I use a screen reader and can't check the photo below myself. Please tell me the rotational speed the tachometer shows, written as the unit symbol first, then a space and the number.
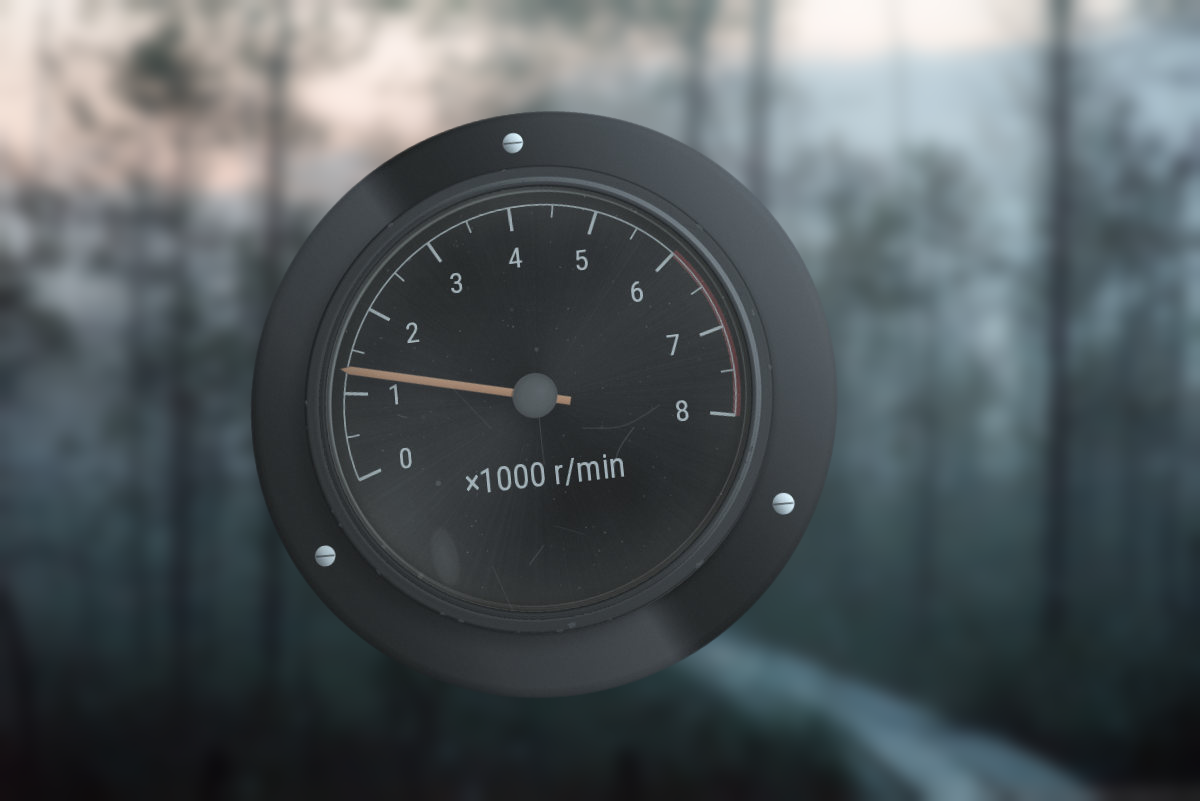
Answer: rpm 1250
